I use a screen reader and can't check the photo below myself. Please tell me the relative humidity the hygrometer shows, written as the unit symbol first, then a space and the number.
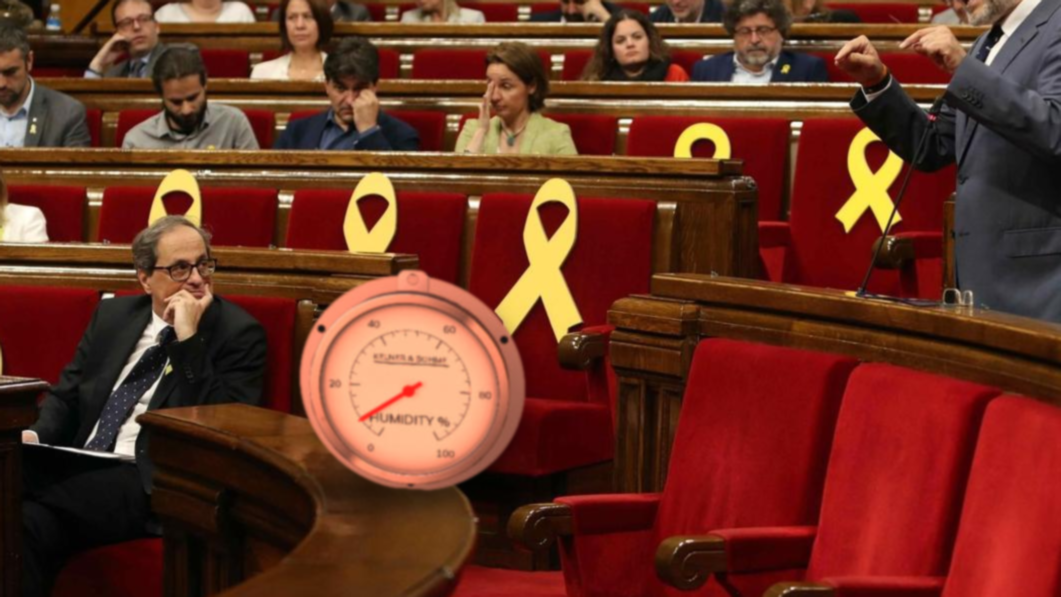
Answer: % 8
